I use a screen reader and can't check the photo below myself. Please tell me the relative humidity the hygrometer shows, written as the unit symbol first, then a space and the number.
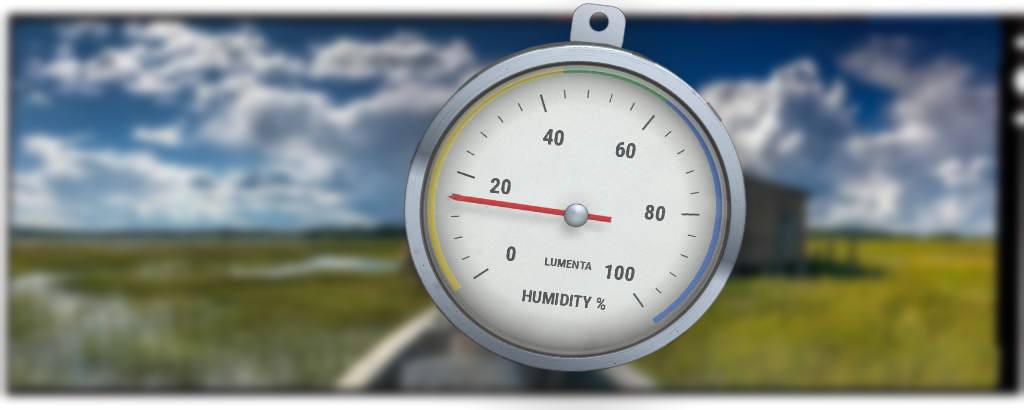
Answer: % 16
